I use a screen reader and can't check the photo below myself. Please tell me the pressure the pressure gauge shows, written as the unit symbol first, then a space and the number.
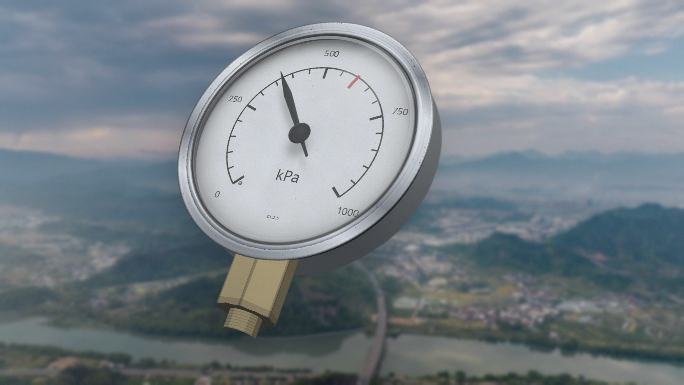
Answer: kPa 375
